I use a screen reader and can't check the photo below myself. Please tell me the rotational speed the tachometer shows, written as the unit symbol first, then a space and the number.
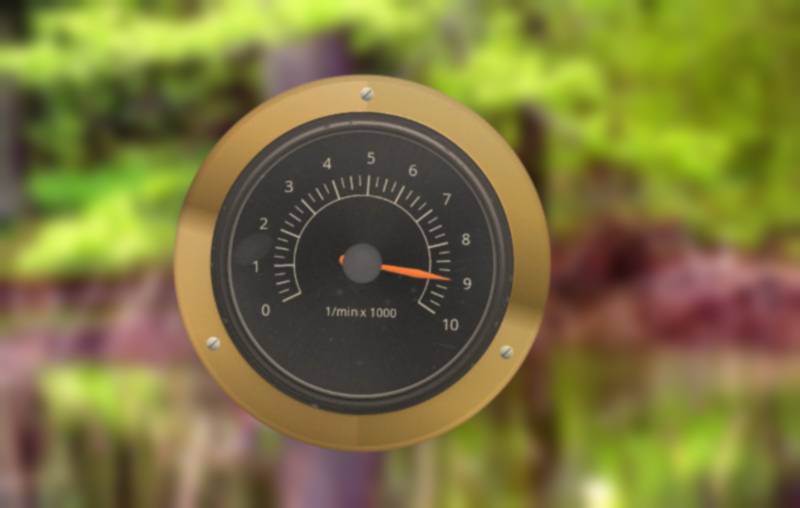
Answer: rpm 9000
